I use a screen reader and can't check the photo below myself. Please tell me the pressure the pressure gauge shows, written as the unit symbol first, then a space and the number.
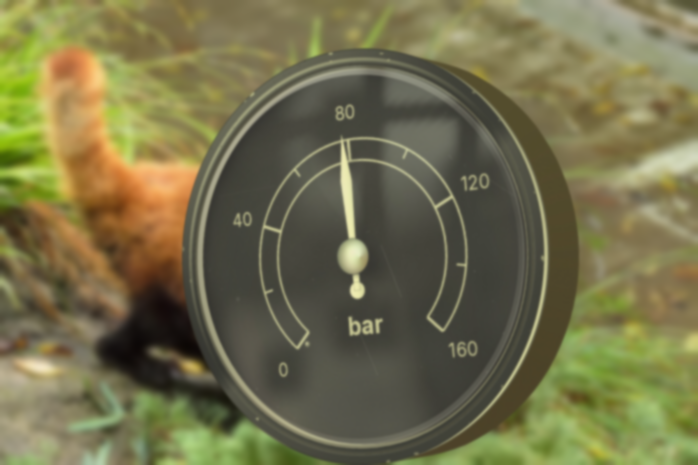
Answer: bar 80
